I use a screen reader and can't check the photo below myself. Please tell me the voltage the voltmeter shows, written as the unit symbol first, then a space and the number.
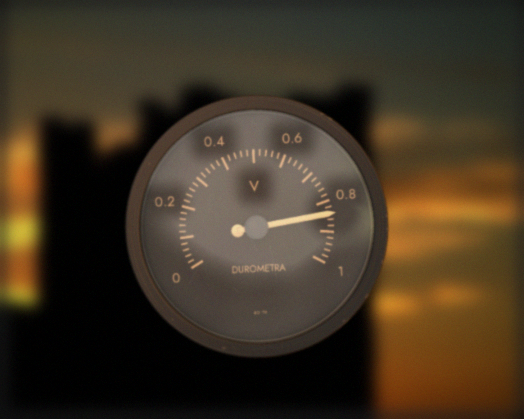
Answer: V 0.84
